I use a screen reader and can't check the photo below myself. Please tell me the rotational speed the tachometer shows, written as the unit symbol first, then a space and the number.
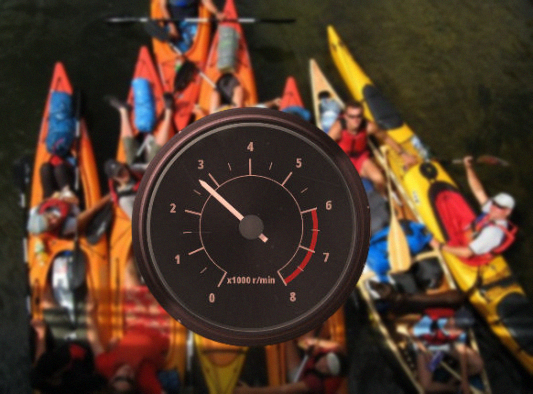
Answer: rpm 2750
